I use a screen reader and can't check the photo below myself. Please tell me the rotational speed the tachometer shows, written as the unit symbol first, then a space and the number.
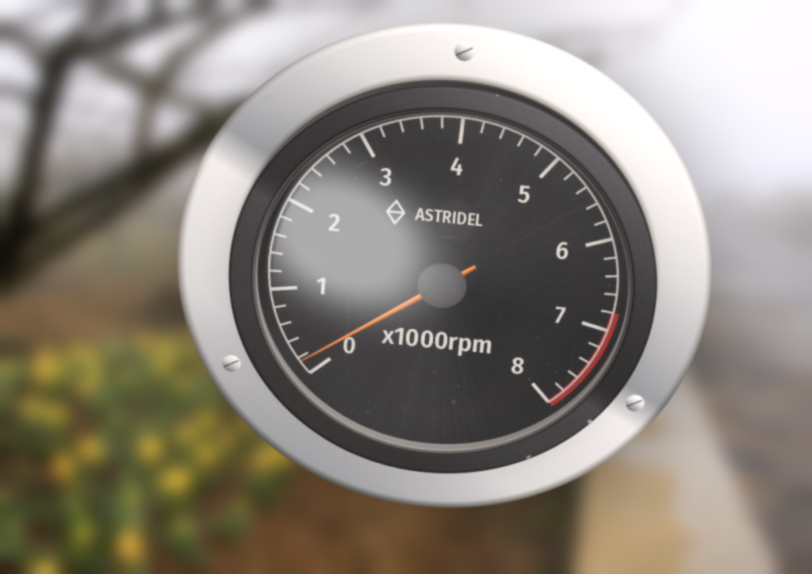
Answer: rpm 200
